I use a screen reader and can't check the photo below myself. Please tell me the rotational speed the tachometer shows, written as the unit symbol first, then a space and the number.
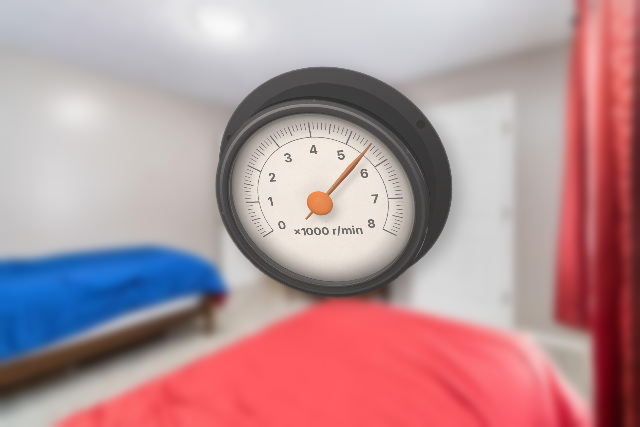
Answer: rpm 5500
